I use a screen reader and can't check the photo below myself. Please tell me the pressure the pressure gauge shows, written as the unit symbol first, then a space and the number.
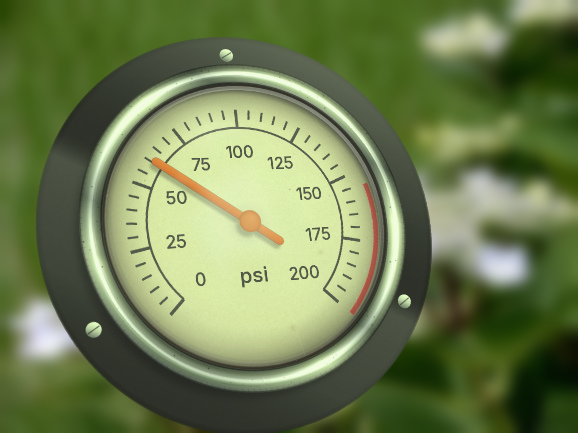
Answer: psi 60
